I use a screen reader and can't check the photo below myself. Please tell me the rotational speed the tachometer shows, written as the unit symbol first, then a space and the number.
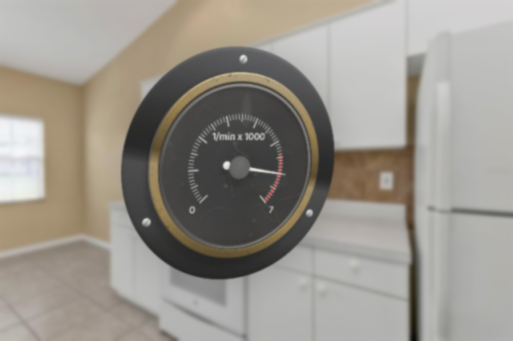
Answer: rpm 6000
